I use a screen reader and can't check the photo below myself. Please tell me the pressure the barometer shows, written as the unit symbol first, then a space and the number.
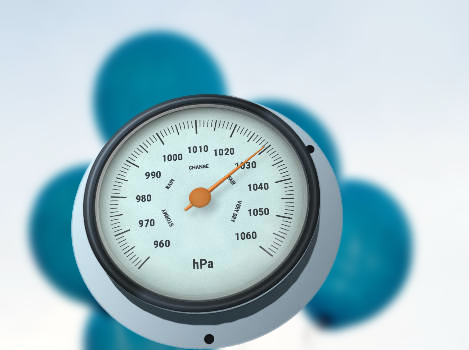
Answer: hPa 1030
